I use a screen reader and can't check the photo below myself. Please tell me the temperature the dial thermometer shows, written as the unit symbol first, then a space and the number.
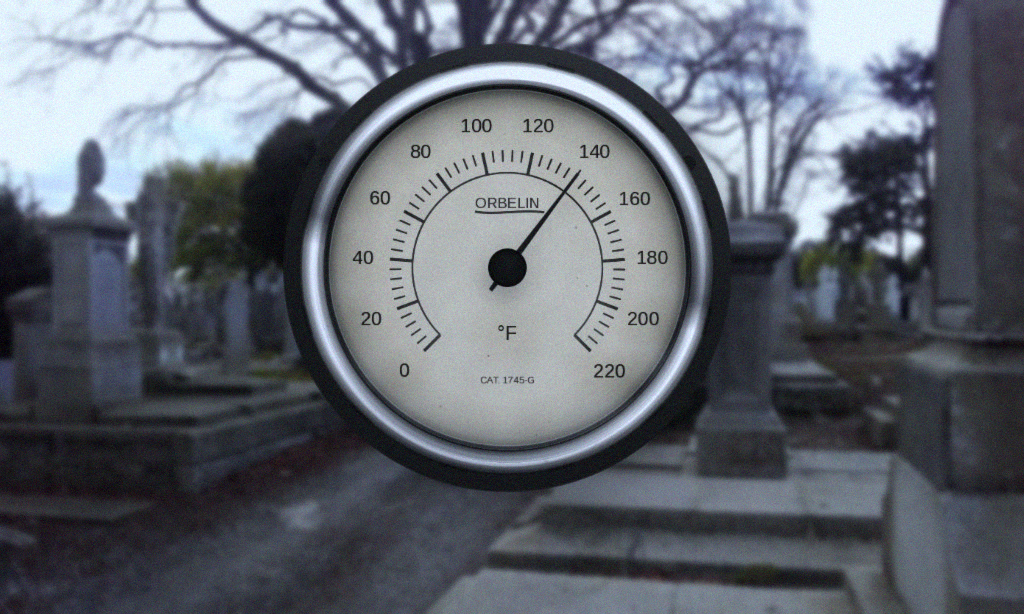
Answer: °F 140
